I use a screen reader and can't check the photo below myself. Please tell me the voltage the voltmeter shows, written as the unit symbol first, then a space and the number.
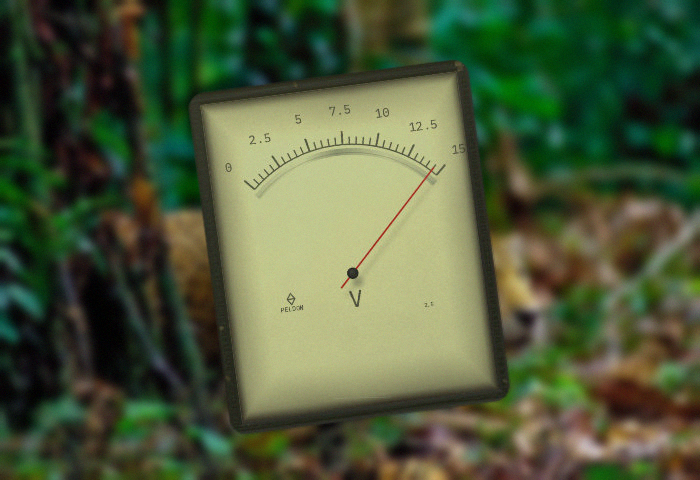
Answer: V 14.5
